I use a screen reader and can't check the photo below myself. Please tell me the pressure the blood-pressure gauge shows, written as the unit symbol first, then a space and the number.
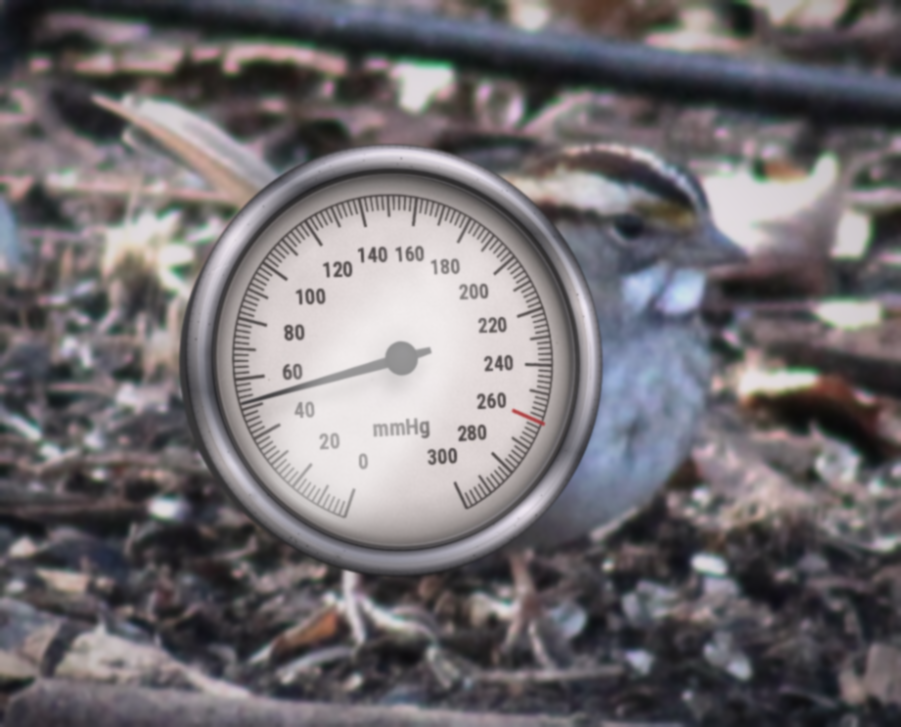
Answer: mmHg 52
